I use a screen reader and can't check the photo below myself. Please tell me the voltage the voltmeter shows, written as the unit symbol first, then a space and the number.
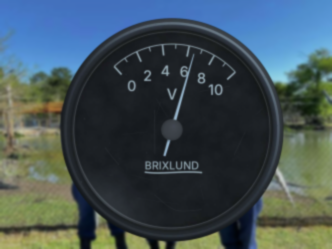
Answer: V 6.5
